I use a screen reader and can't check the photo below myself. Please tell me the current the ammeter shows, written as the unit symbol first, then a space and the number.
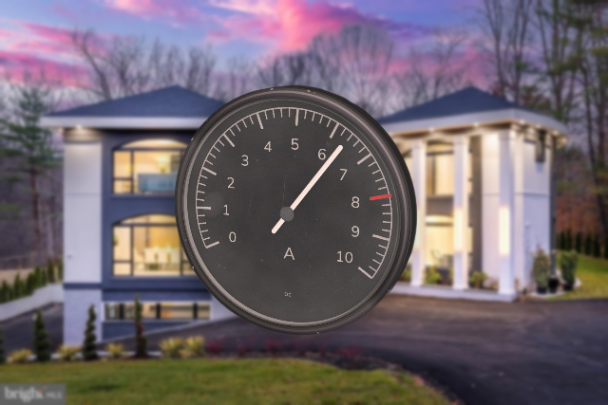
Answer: A 6.4
